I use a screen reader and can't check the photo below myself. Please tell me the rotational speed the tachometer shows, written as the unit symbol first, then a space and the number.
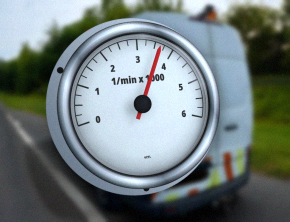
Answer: rpm 3625
